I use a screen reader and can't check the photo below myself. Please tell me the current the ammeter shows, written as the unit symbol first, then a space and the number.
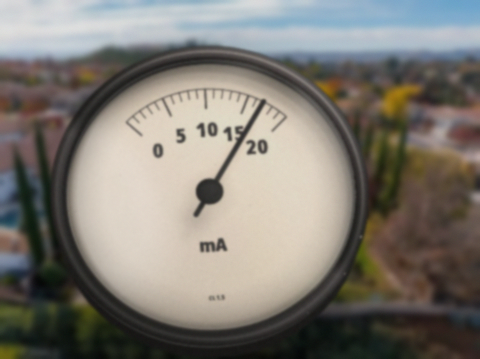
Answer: mA 17
